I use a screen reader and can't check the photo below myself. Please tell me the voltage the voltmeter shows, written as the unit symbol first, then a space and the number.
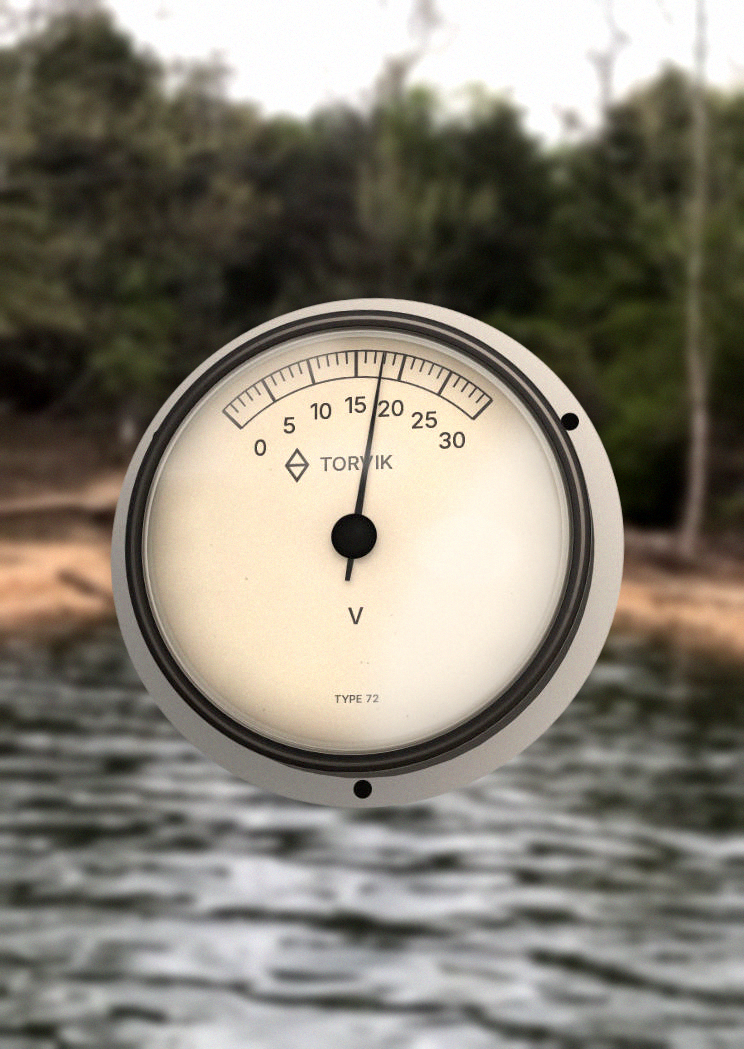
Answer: V 18
